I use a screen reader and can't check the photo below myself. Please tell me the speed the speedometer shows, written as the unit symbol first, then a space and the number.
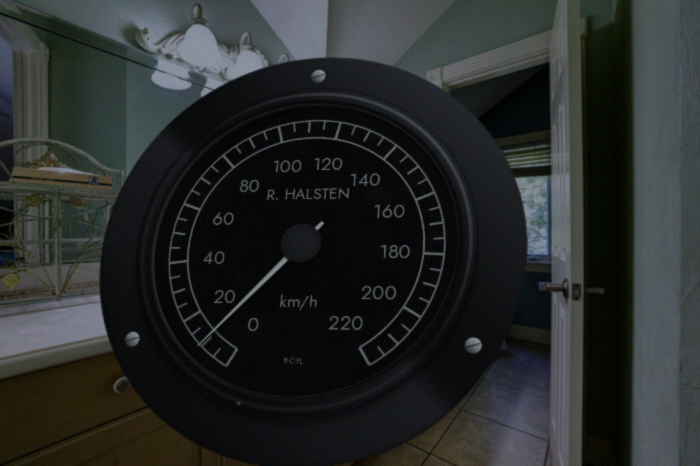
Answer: km/h 10
